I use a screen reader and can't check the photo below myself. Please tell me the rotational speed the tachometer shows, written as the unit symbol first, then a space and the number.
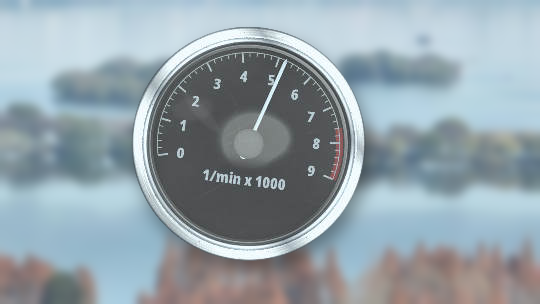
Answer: rpm 5200
